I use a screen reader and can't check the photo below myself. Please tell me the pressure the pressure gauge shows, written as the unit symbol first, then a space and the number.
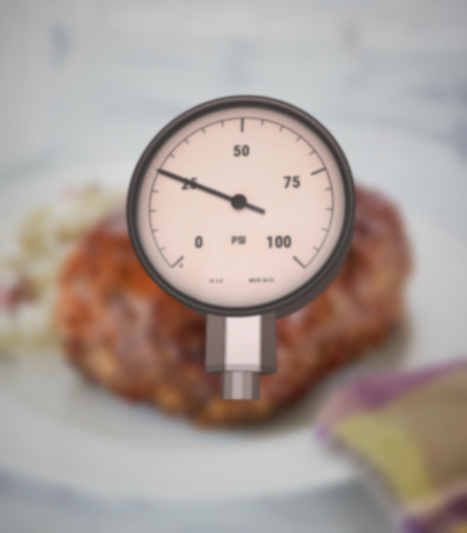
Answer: psi 25
